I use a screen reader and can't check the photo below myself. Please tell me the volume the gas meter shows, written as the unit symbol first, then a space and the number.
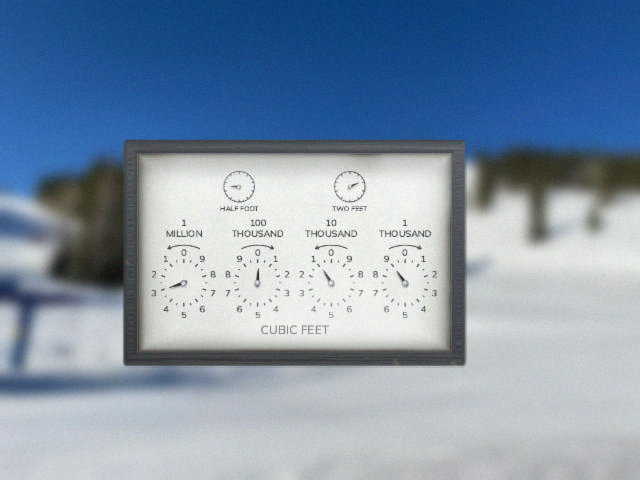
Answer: ft³ 300900
